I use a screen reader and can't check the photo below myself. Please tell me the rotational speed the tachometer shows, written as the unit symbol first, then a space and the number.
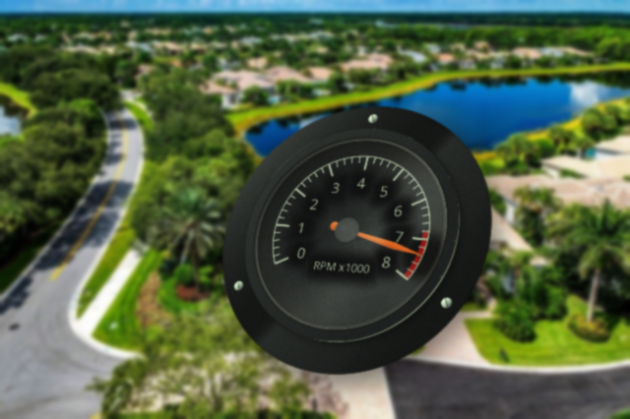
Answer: rpm 7400
